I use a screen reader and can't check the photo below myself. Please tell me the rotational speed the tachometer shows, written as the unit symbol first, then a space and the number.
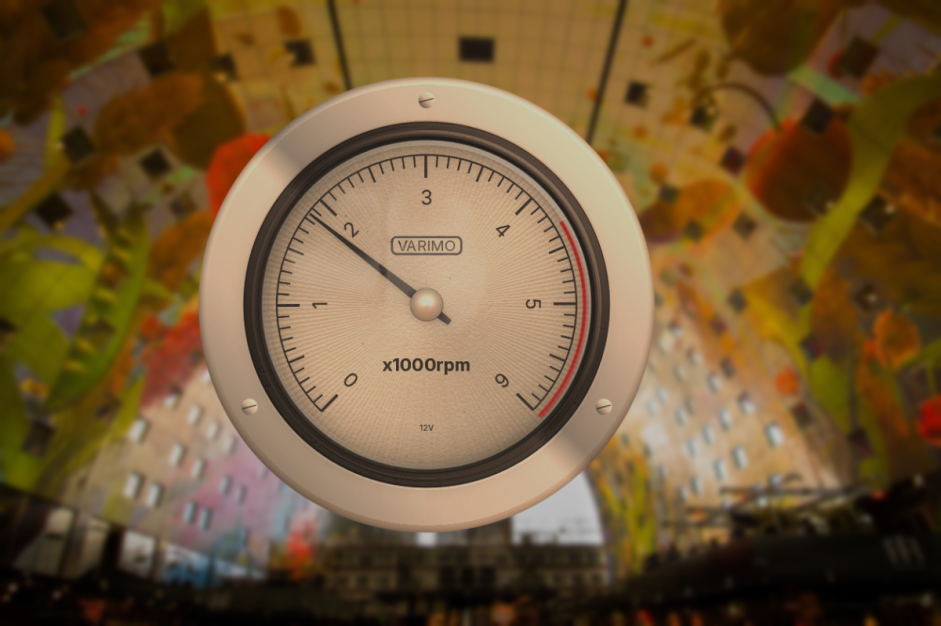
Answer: rpm 1850
